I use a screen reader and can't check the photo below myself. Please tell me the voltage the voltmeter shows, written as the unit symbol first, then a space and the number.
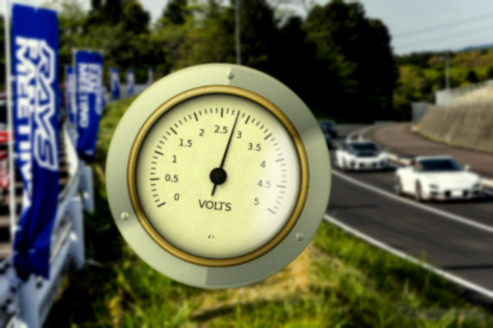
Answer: V 2.8
